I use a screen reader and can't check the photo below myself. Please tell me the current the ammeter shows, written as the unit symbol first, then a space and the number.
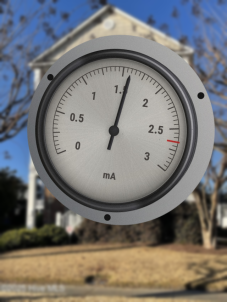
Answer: mA 1.6
